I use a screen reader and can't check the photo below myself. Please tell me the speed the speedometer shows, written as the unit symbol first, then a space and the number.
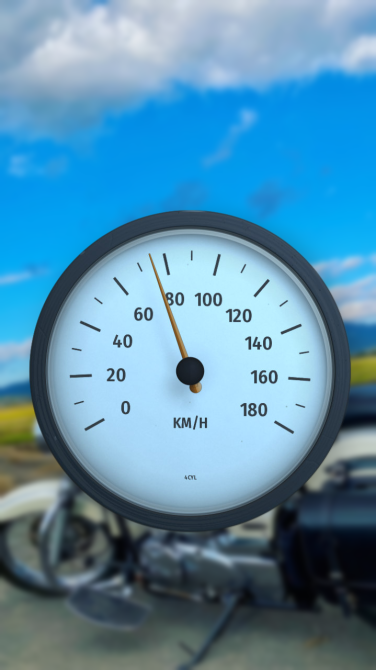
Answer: km/h 75
